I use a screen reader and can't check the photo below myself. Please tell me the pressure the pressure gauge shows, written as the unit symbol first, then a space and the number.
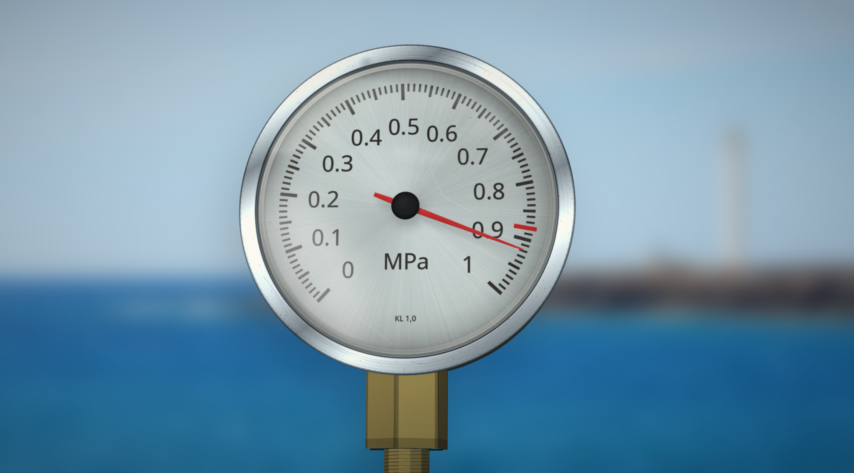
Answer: MPa 0.92
